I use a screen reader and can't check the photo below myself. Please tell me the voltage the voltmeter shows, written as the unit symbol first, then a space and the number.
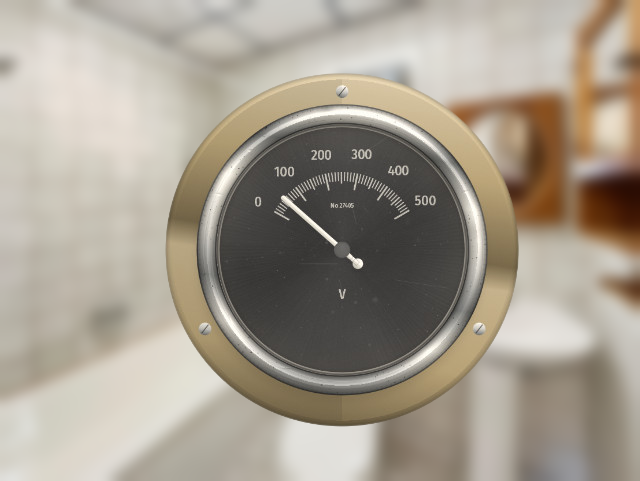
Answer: V 50
